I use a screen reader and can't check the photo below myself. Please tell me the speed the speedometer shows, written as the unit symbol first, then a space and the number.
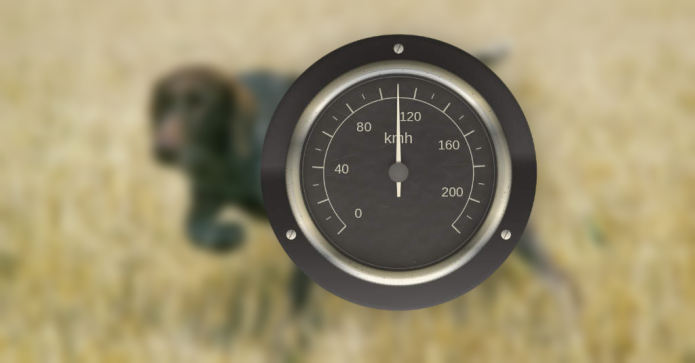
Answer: km/h 110
